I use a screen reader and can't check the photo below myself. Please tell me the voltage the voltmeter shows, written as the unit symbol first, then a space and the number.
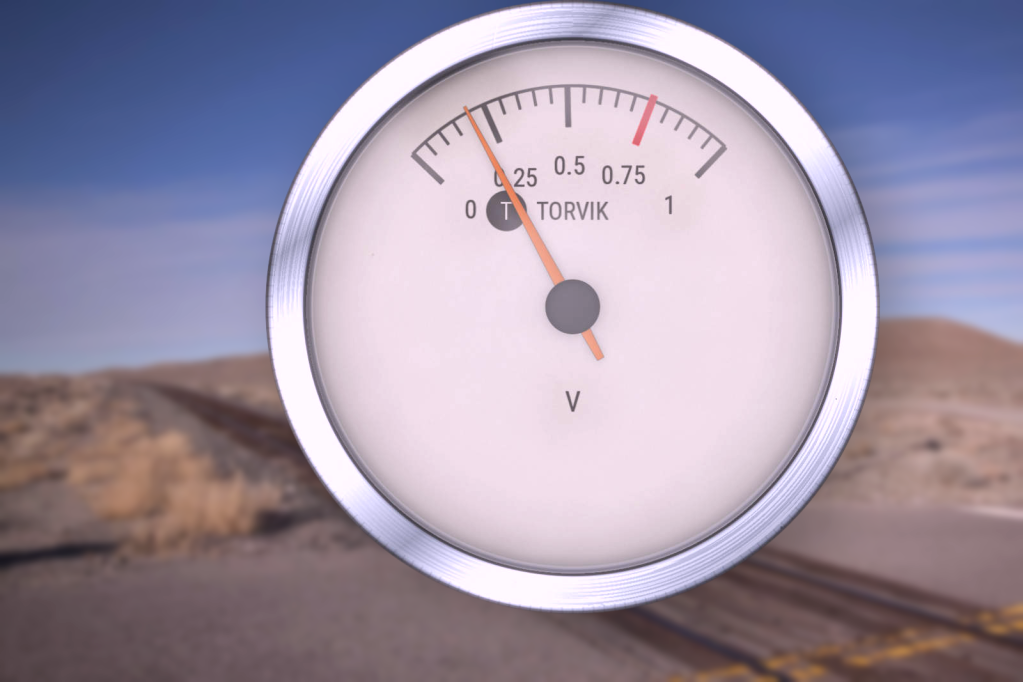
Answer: V 0.2
